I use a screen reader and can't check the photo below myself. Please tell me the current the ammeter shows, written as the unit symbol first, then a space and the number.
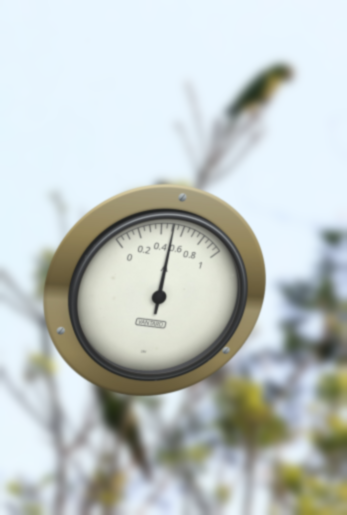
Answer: A 0.5
